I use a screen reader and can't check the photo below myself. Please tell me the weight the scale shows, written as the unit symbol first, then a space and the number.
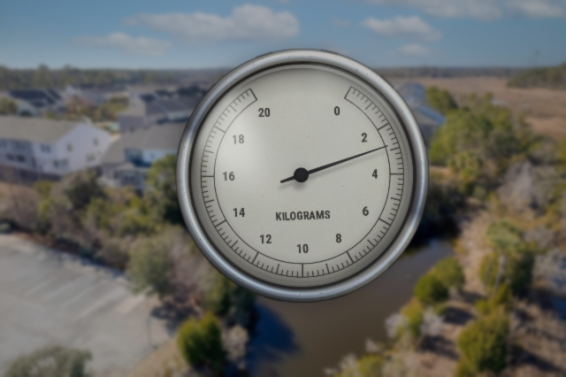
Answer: kg 2.8
